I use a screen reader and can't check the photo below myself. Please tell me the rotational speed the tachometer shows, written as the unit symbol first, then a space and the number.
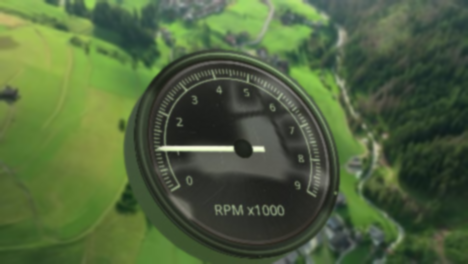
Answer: rpm 1000
